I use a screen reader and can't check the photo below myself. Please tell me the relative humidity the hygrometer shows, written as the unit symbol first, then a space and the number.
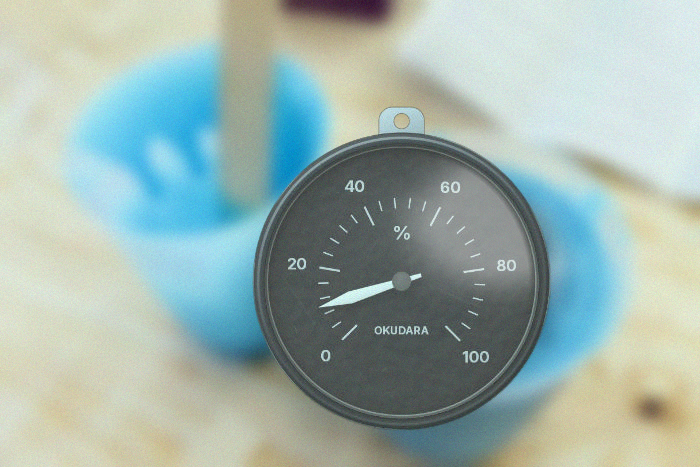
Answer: % 10
